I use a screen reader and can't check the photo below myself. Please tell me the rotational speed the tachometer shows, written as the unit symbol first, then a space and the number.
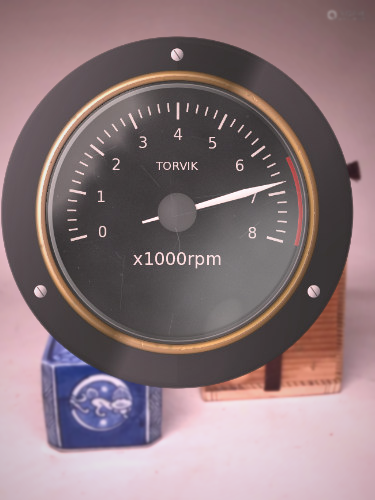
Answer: rpm 6800
